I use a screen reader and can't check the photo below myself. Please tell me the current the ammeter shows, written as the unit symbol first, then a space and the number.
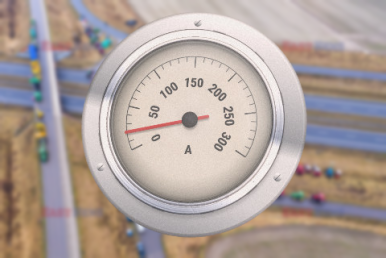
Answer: A 20
